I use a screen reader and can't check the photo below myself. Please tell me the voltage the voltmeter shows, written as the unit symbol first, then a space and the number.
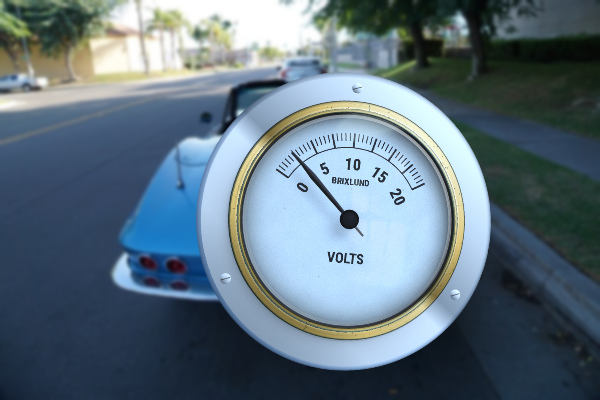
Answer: V 2.5
